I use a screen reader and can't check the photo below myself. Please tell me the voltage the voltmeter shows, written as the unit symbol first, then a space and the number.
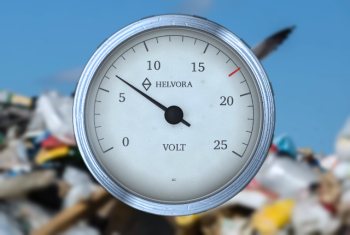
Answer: V 6.5
